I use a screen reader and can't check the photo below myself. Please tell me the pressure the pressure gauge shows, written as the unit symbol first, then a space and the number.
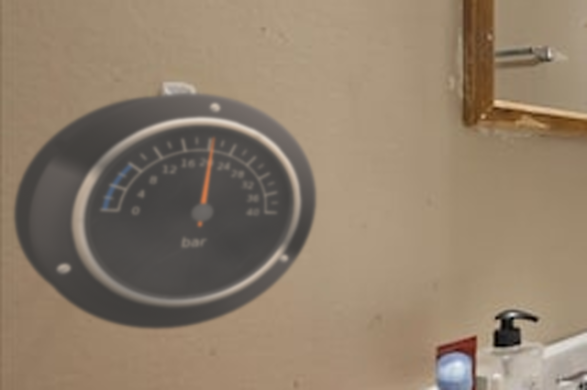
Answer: bar 20
